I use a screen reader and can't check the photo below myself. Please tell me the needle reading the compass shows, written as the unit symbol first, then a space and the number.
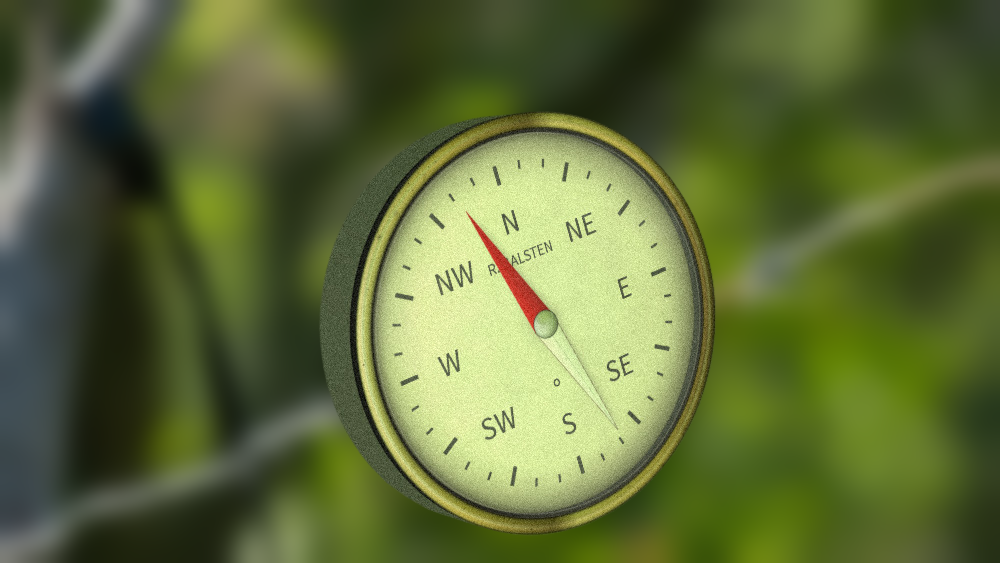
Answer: ° 340
